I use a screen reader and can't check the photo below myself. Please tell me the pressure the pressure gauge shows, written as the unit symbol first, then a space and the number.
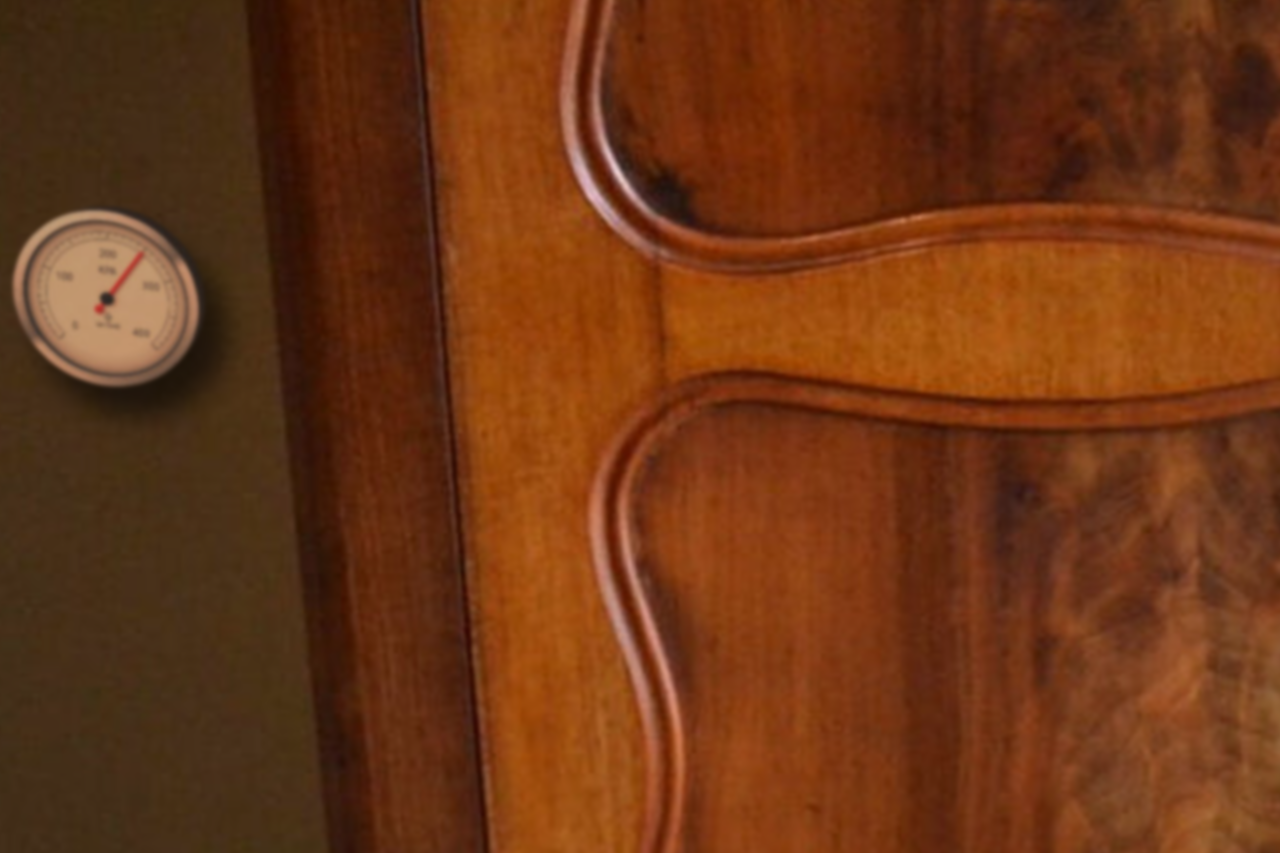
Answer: kPa 250
